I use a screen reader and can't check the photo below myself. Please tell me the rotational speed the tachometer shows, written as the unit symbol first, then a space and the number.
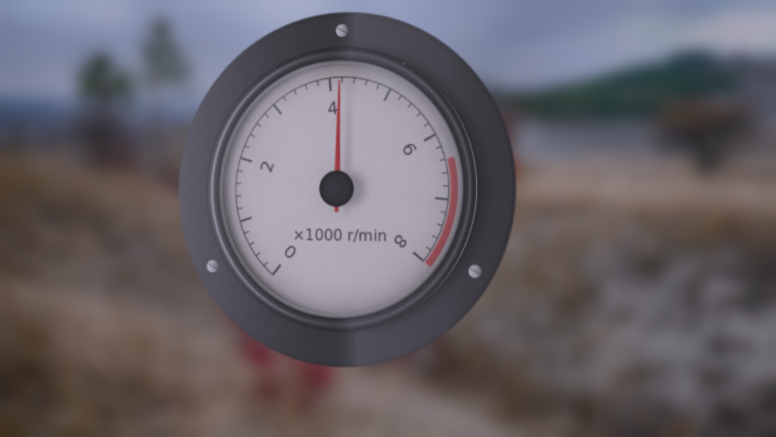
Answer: rpm 4200
